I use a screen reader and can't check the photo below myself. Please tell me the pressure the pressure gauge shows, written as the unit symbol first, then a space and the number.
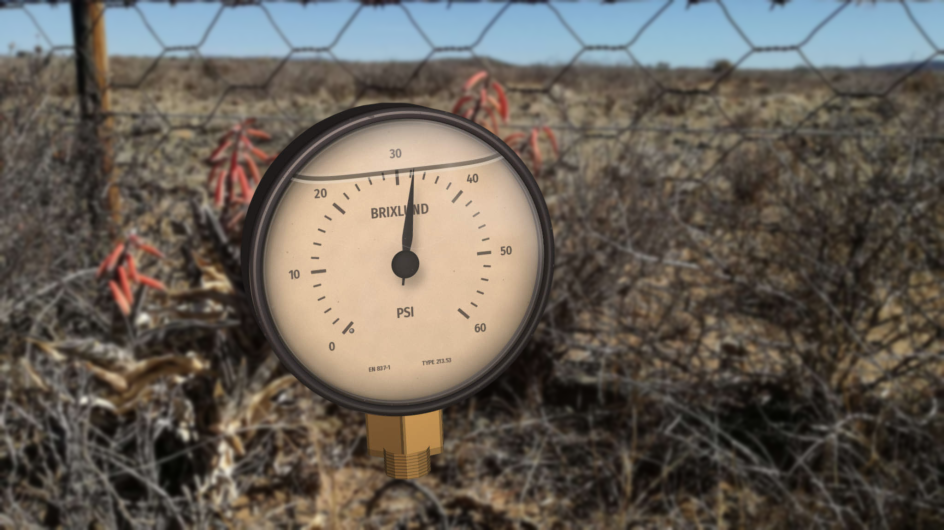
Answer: psi 32
